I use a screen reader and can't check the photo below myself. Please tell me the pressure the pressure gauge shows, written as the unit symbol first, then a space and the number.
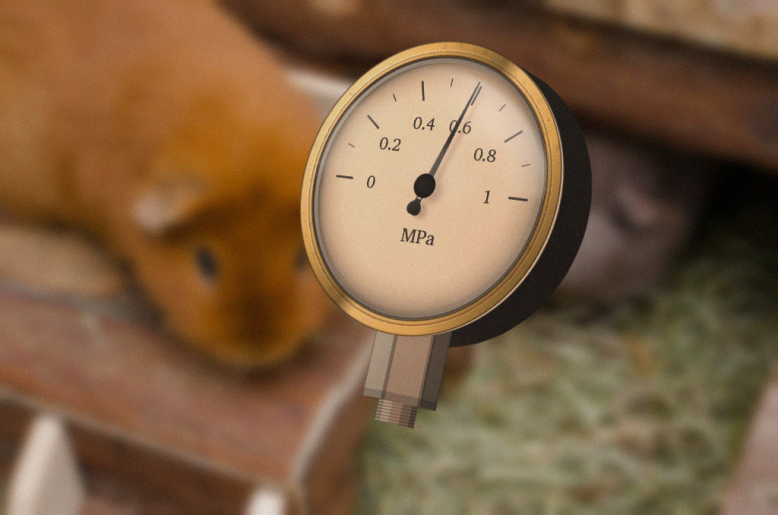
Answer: MPa 0.6
